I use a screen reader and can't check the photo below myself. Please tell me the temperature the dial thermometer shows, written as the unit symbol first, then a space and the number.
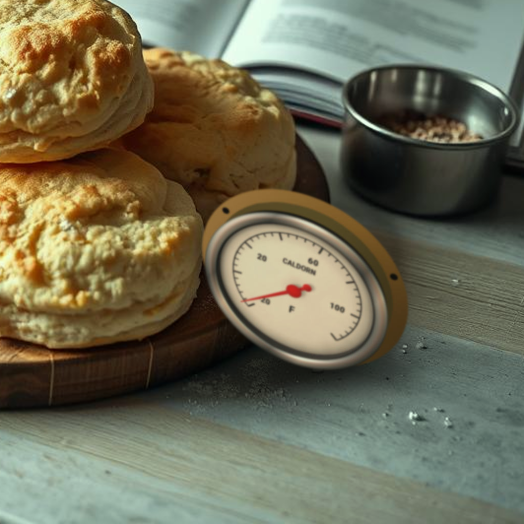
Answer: °F -16
